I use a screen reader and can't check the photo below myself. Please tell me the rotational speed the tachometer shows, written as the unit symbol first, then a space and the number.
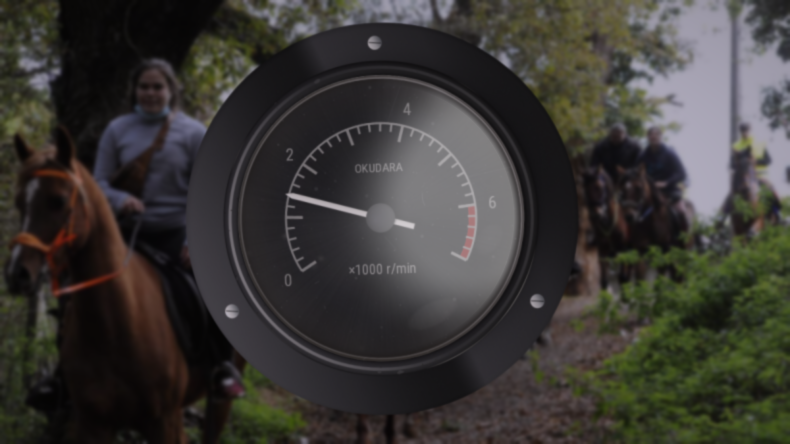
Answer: rpm 1400
